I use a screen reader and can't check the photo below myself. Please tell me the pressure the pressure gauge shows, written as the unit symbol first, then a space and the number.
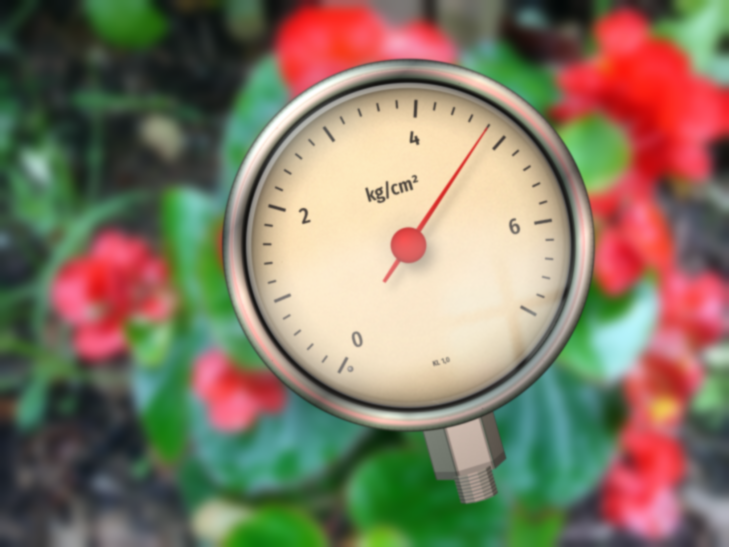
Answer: kg/cm² 4.8
